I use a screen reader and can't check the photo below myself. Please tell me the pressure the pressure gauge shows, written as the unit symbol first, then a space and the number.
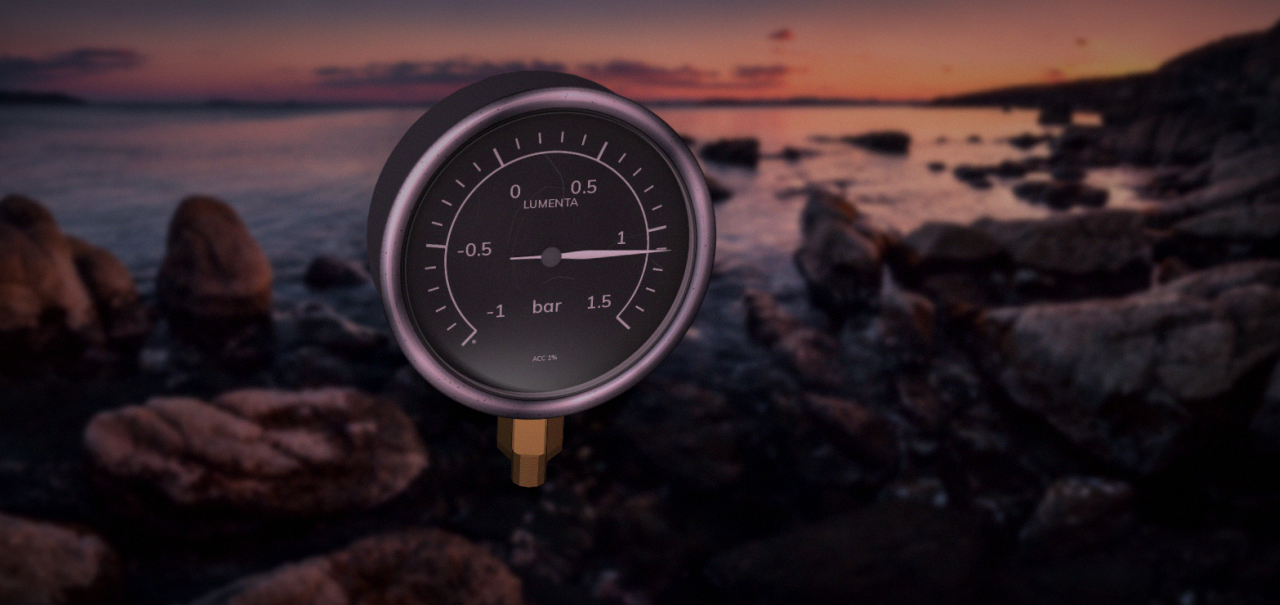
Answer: bar 1.1
